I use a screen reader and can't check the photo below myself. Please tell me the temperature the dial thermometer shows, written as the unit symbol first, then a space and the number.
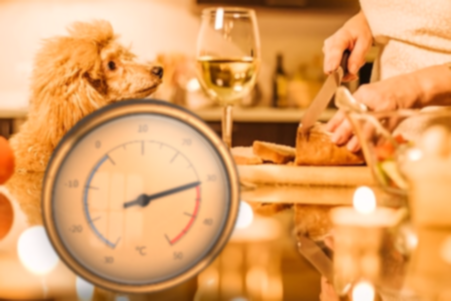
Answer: °C 30
